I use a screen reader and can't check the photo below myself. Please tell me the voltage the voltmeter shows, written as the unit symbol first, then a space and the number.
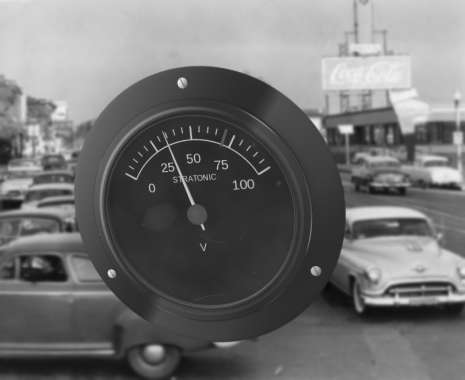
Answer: V 35
